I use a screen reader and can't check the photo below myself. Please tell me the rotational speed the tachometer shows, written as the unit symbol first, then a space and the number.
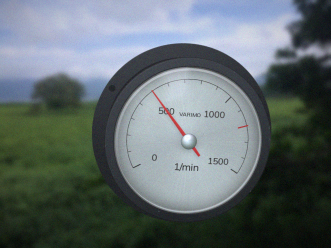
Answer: rpm 500
